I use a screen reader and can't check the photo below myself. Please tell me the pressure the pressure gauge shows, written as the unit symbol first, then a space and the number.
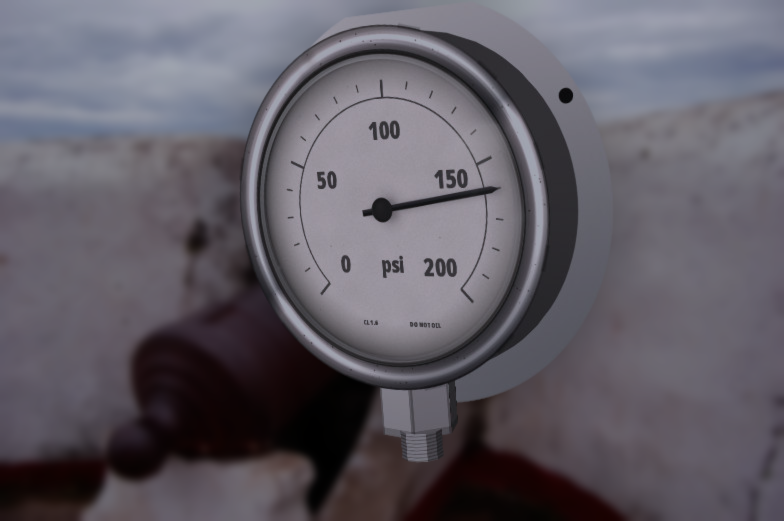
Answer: psi 160
